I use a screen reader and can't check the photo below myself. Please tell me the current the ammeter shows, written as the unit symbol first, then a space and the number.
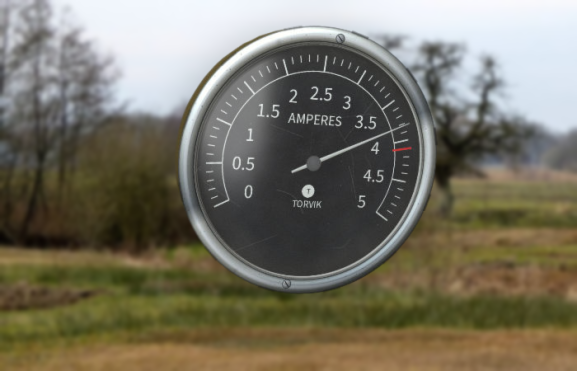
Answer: A 3.8
